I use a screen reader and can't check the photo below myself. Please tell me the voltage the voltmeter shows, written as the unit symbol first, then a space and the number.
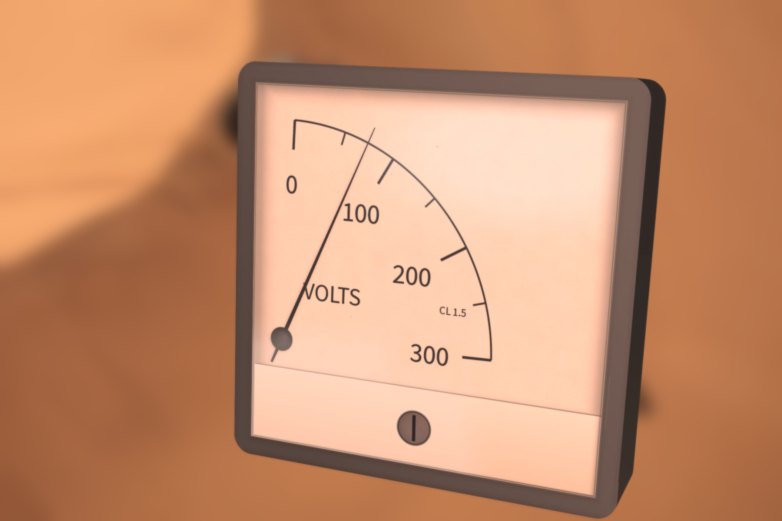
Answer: V 75
